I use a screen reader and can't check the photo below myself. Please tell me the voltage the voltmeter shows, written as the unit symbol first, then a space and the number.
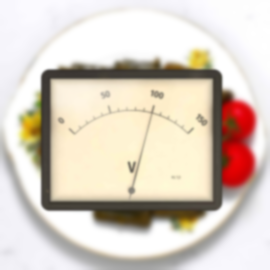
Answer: V 100
